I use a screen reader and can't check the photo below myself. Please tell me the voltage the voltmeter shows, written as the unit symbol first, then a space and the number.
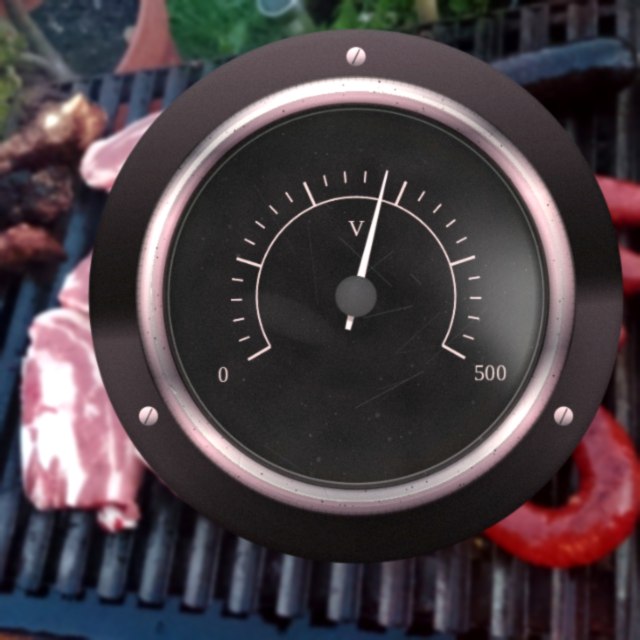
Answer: V 280
